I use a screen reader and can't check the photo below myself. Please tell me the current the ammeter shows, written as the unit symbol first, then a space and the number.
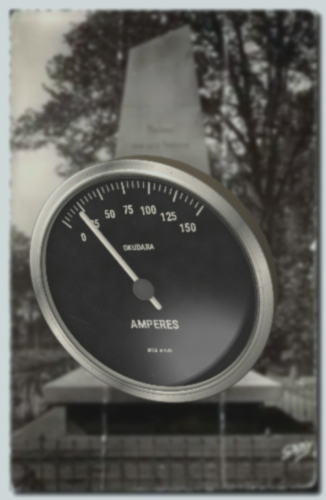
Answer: A 25
